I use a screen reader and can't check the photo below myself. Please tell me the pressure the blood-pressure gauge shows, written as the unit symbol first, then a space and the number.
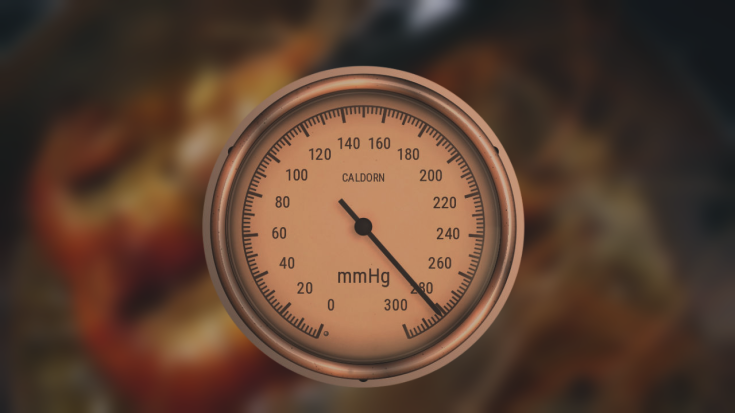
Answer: mmHg 282
